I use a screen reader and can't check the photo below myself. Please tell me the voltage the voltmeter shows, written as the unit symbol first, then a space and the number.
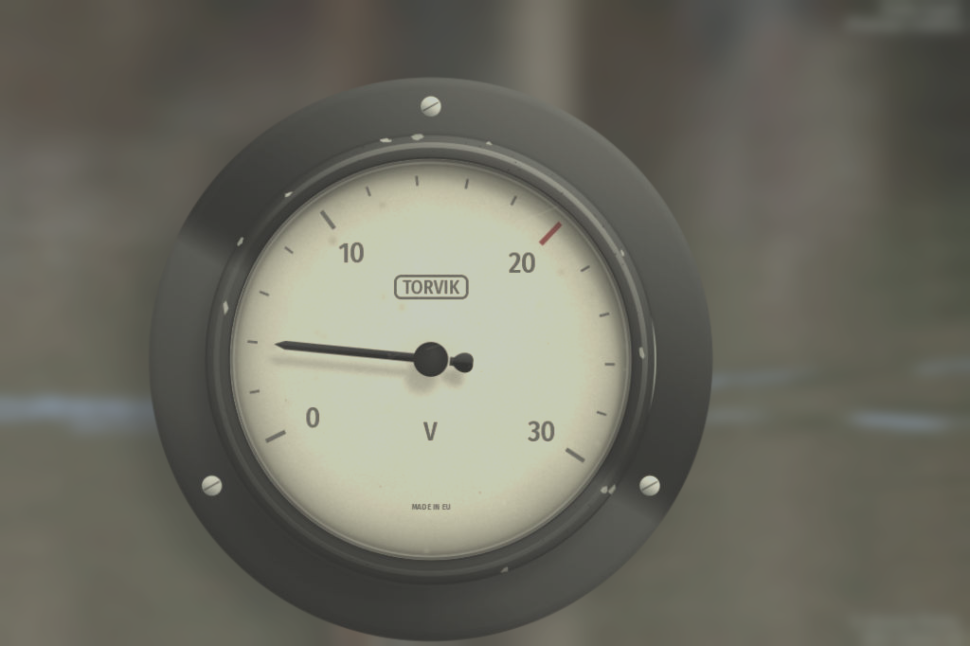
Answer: V 4
